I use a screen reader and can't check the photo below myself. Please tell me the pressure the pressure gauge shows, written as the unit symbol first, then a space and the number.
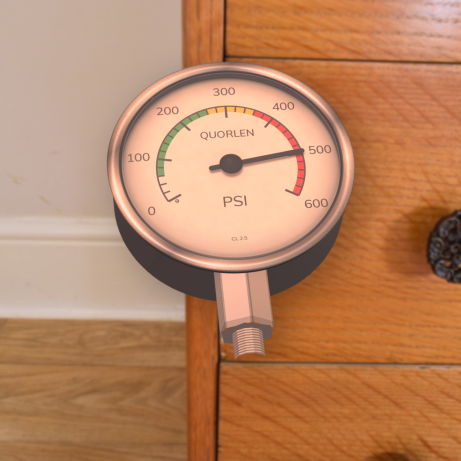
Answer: psi 500
